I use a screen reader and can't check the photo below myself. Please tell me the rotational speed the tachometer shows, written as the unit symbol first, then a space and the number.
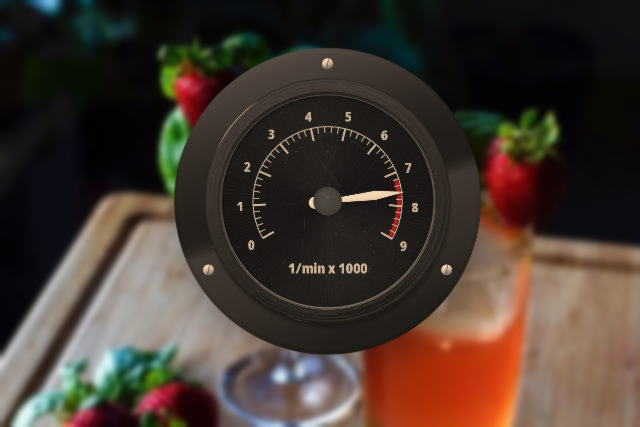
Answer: rpm 7600
